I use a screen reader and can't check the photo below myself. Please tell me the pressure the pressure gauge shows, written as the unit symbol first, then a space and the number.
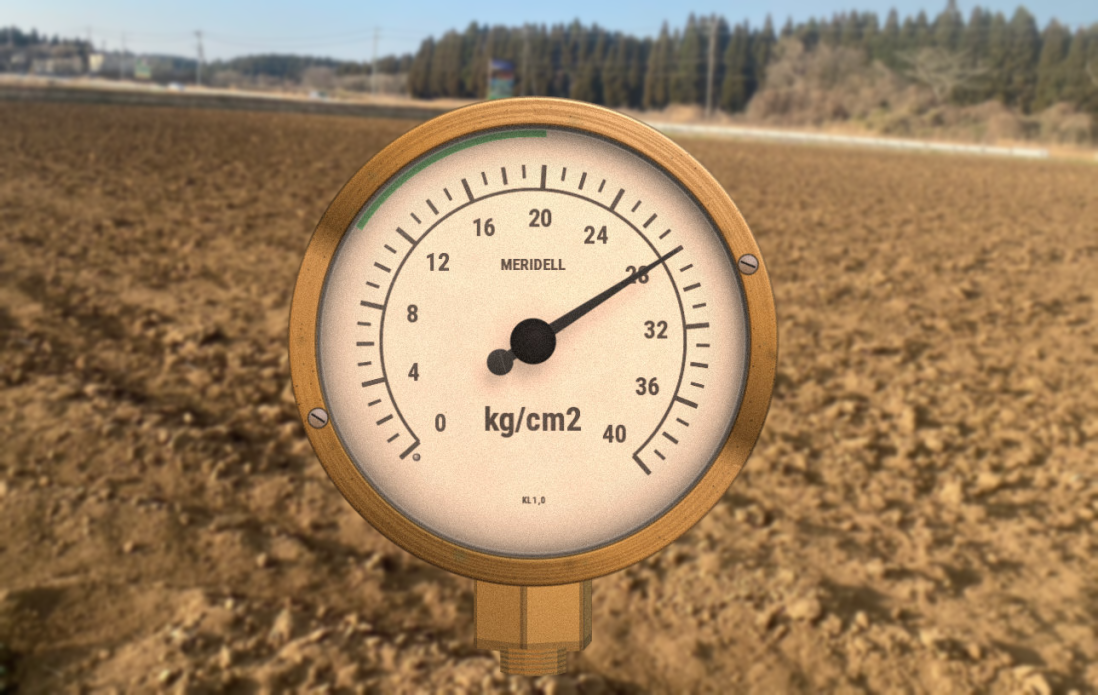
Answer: kg/cm² 28
